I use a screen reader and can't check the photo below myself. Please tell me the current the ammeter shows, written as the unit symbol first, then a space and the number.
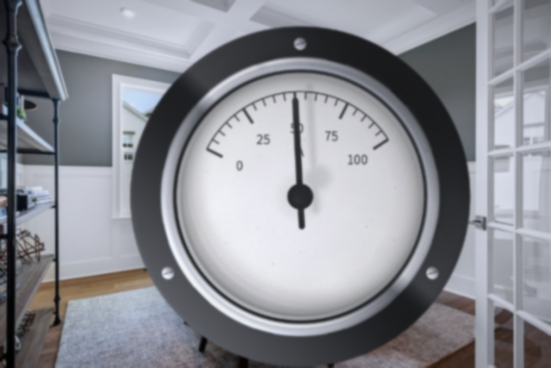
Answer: A 50
